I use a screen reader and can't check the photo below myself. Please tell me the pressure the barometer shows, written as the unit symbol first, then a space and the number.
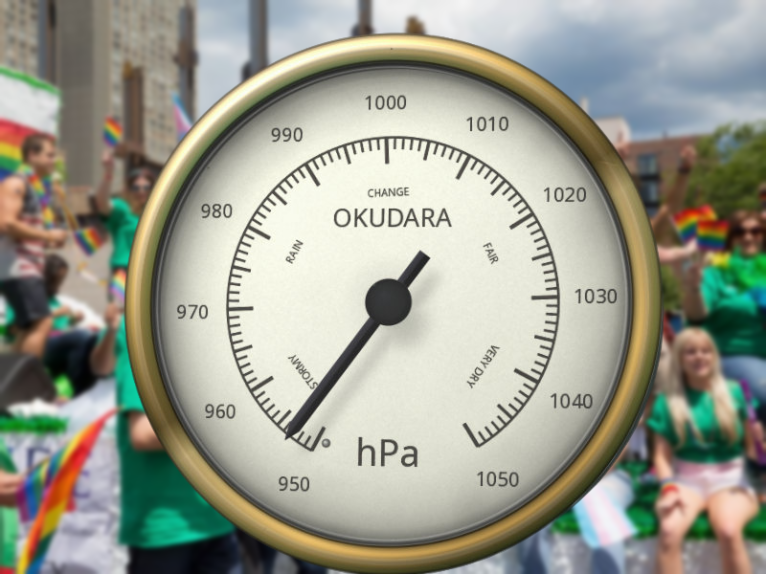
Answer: hPa 953
